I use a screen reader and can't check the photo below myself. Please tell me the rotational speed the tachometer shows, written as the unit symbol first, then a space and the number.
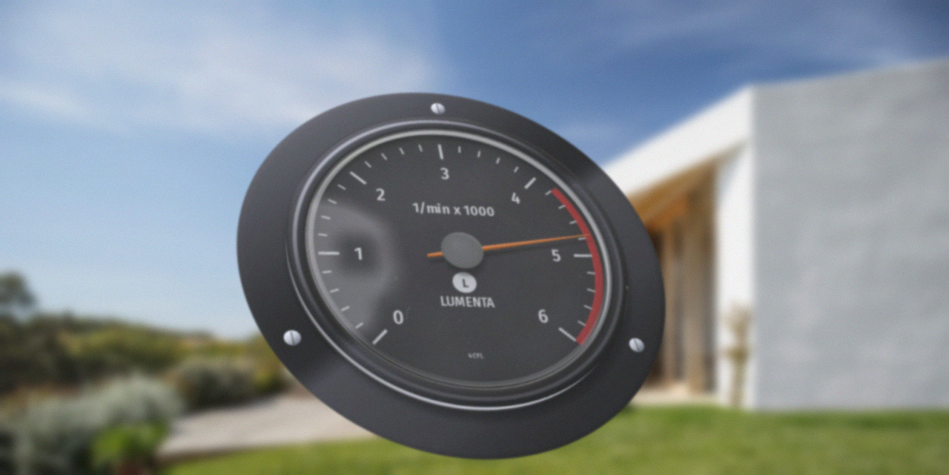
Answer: rpm 4800
